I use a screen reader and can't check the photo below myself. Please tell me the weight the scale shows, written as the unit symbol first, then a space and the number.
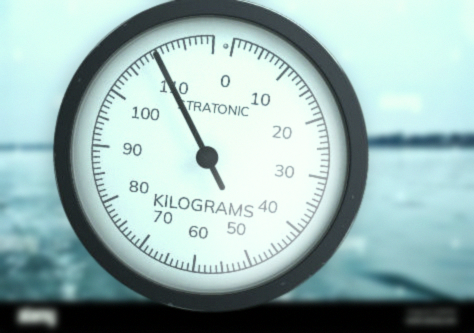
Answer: kg 110
